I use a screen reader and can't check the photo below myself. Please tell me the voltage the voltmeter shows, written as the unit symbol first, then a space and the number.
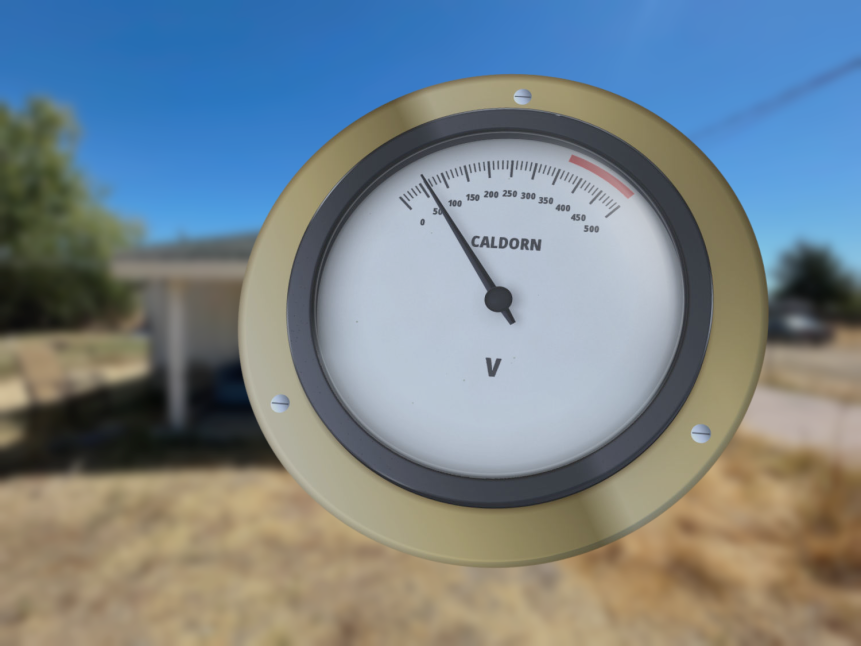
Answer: V 60
